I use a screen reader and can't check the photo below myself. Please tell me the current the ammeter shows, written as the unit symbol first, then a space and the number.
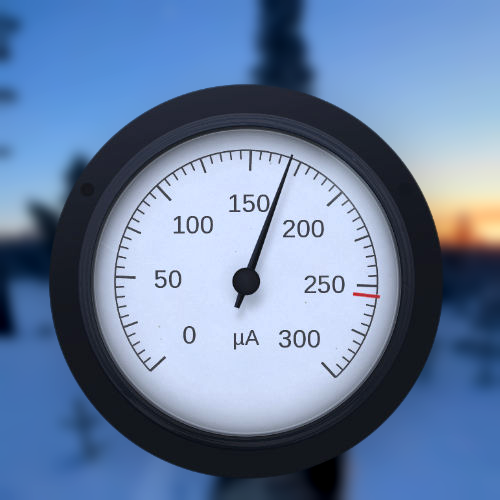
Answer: µA 170
